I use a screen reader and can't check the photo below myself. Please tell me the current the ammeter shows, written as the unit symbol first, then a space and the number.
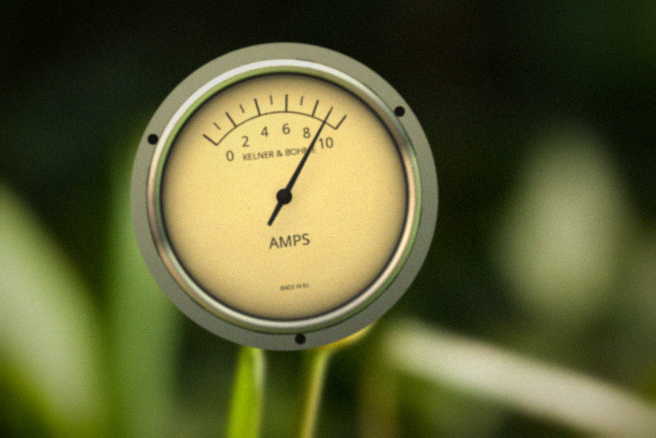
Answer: A 9
